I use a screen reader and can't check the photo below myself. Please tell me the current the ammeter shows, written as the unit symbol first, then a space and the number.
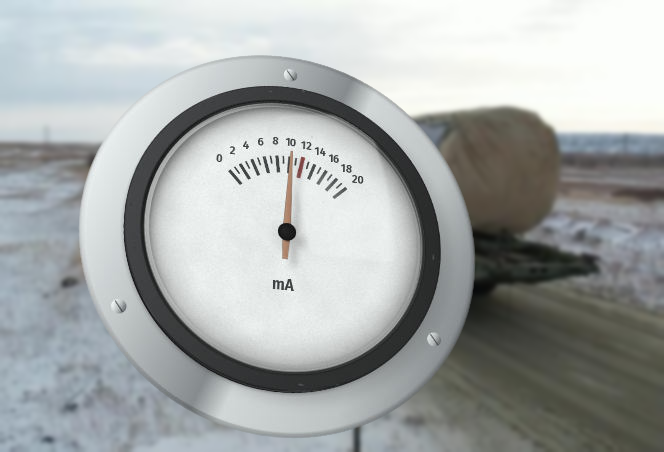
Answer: mA 10
